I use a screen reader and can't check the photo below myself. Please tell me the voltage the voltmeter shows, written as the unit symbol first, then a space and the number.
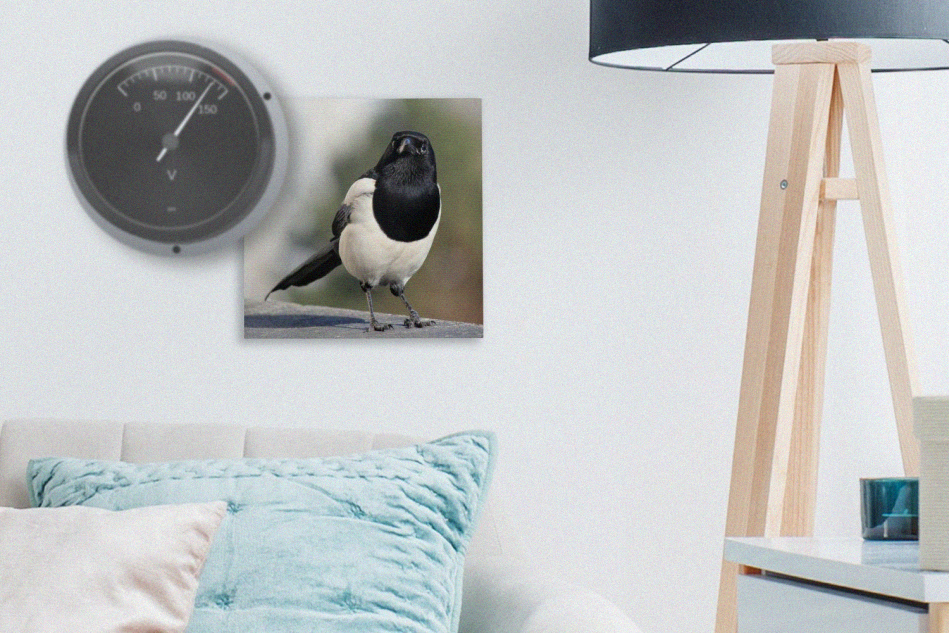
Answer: V 130
